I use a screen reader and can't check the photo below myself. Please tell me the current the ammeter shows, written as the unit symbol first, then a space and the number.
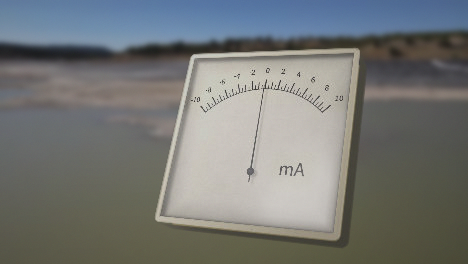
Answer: mA 0
